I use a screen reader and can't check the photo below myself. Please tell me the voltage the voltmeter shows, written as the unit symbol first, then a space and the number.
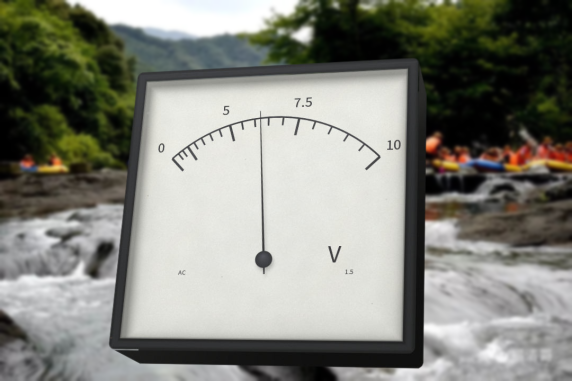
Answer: V 6.25
